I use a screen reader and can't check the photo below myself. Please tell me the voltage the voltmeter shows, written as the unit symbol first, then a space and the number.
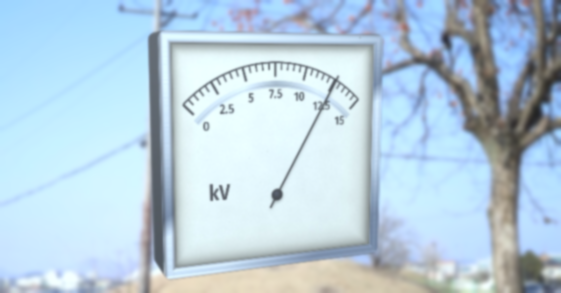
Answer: kV 12.5
